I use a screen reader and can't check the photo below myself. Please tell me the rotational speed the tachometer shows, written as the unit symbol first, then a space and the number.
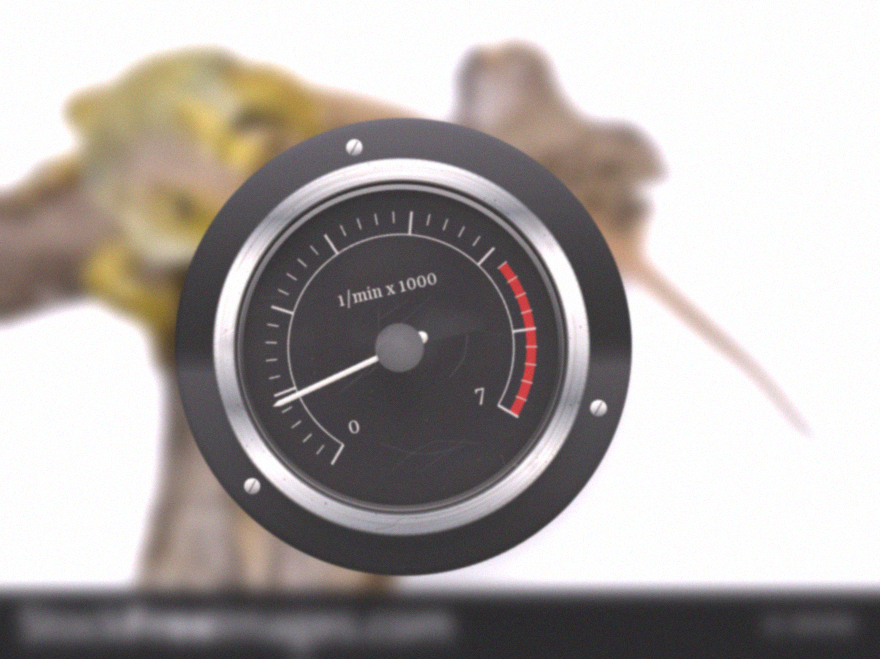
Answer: rpm 900
